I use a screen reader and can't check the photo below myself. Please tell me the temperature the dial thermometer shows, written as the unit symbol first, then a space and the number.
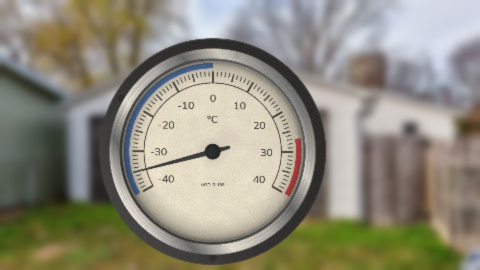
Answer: °C -35
